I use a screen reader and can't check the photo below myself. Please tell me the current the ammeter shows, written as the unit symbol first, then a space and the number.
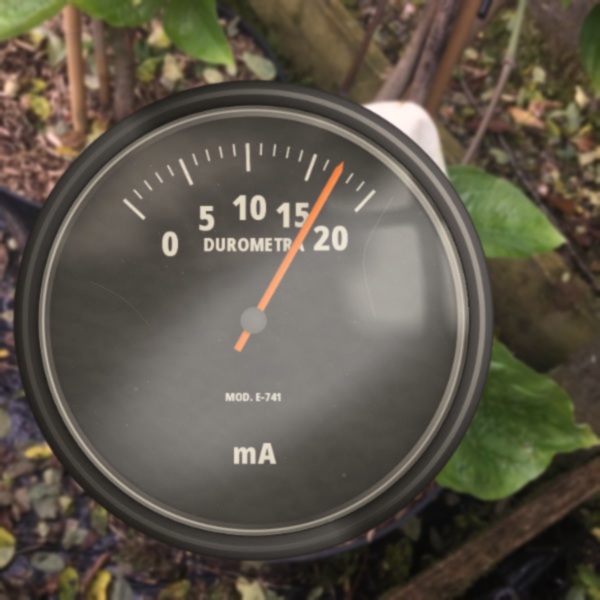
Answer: mA 17
